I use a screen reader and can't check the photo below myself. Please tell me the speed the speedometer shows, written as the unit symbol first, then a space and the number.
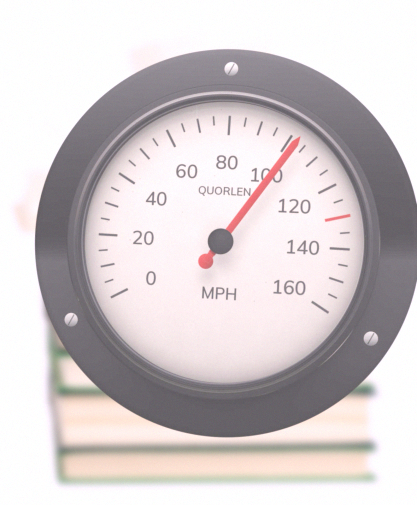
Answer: mph 102.5
